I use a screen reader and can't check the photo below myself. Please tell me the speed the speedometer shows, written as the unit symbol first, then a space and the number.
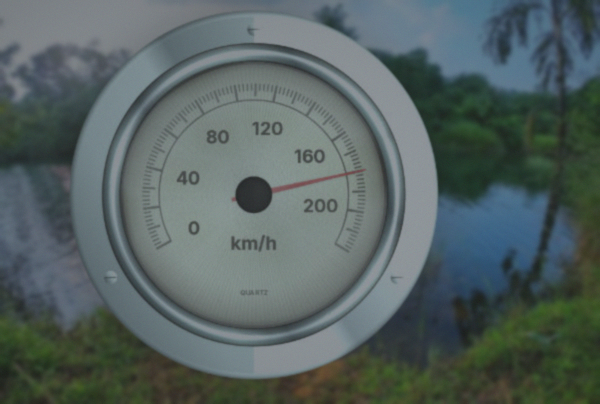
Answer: km/h 180
